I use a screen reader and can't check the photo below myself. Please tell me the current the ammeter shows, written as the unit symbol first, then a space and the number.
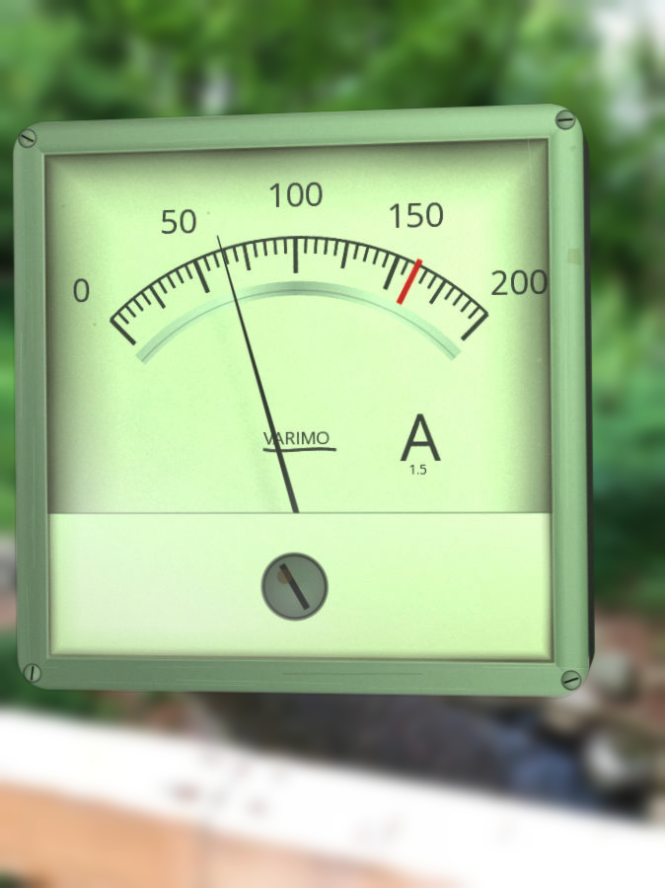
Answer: A 65
